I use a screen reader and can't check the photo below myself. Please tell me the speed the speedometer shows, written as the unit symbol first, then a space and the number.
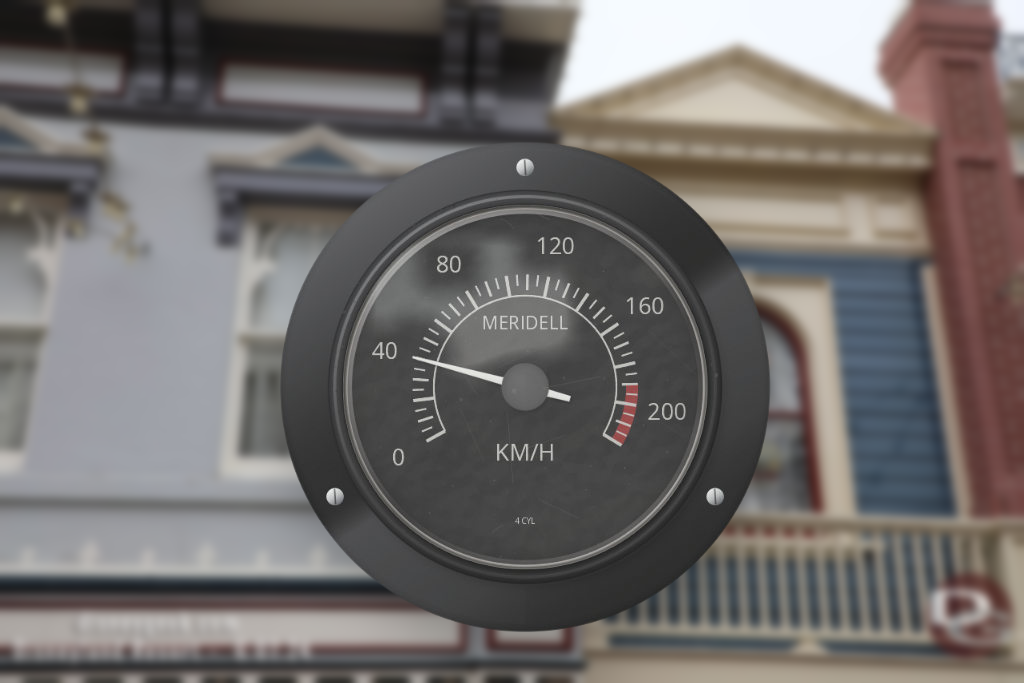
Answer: km/h 40
